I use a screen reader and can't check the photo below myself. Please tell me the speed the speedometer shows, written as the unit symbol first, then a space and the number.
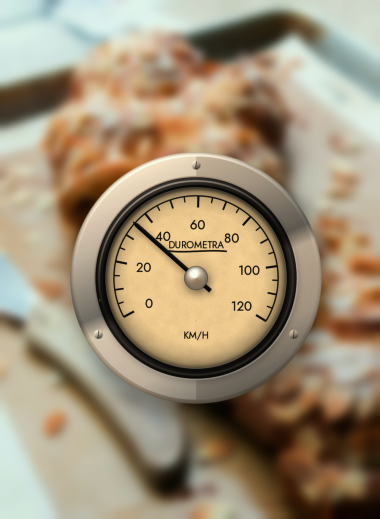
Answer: km/h 35
